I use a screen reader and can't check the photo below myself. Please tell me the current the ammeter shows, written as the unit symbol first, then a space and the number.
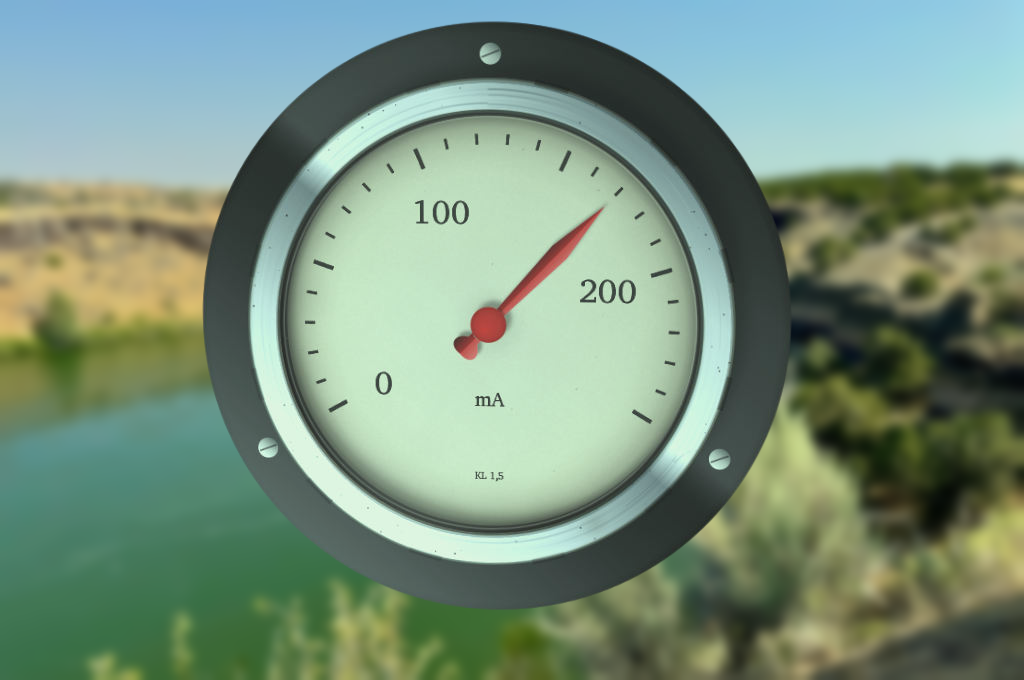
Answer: mA 170
